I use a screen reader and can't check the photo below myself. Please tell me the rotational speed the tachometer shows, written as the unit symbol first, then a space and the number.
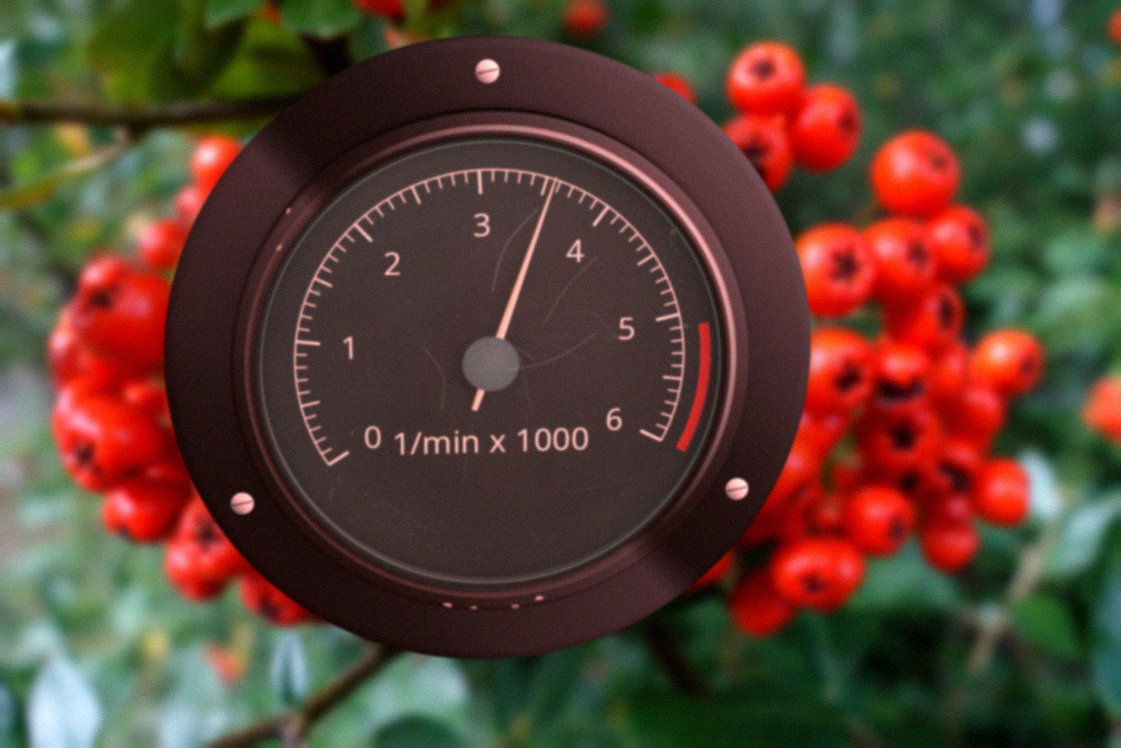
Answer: rpm 3550
